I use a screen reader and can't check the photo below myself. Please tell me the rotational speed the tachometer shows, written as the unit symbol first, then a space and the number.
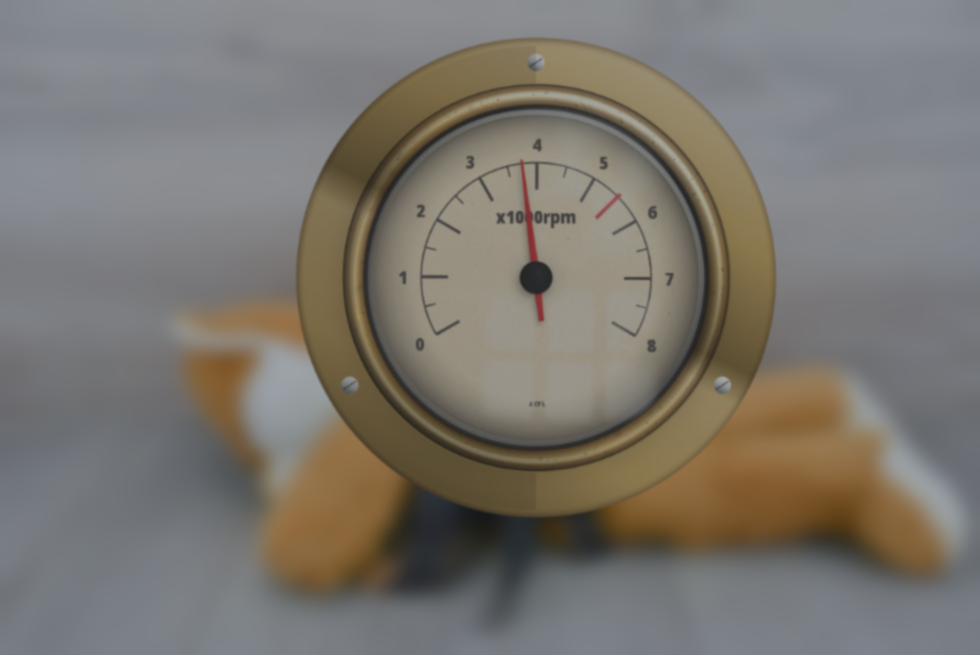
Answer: rpm 3750
